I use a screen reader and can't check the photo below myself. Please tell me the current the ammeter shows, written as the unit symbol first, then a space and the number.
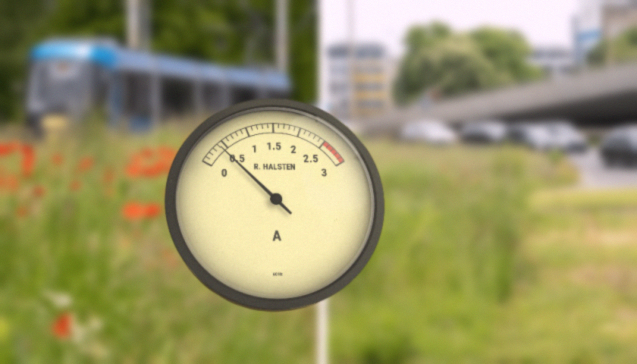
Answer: A 0.4
